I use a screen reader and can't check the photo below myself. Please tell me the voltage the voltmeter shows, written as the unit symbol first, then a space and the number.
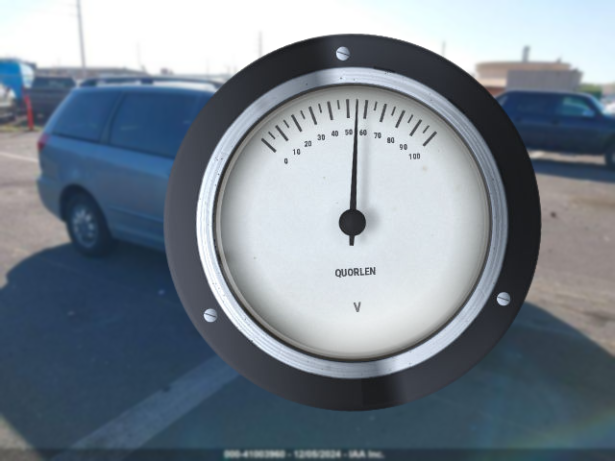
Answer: V 55
